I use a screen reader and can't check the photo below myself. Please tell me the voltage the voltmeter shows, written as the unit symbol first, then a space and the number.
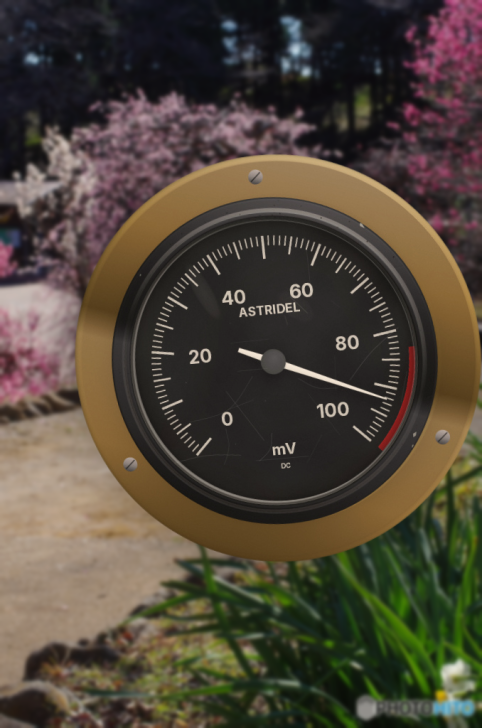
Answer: mV 92
